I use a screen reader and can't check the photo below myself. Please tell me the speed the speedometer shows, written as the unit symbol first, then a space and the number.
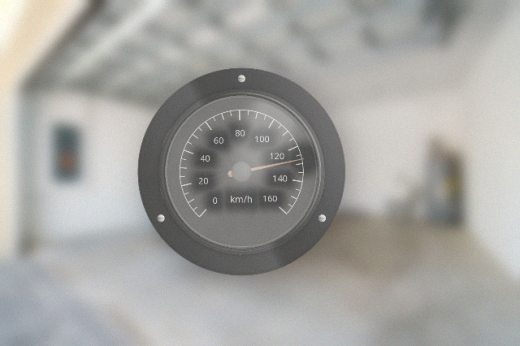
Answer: km/h 127.5
